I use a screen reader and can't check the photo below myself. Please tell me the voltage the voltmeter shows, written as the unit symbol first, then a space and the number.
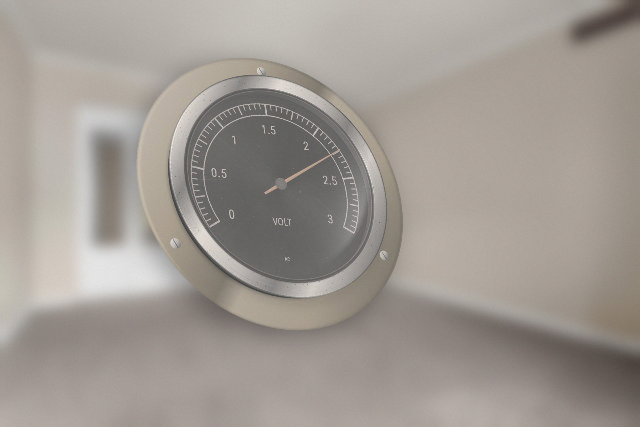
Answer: V 2.25
